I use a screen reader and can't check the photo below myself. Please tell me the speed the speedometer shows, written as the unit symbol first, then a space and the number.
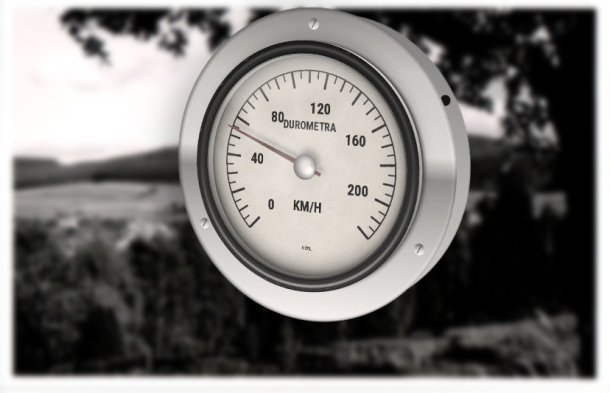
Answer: km/h 55
